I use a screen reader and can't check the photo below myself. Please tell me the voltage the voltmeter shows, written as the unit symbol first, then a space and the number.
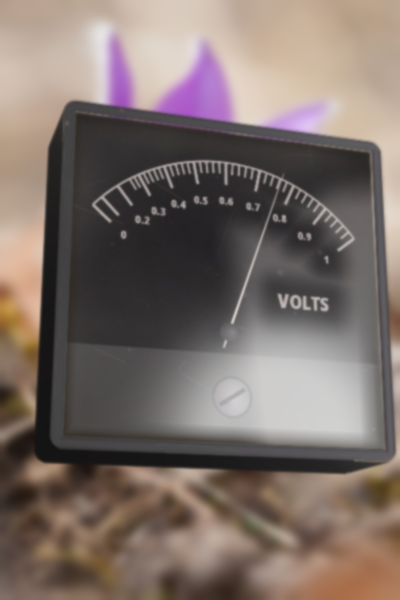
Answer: V 0.76
